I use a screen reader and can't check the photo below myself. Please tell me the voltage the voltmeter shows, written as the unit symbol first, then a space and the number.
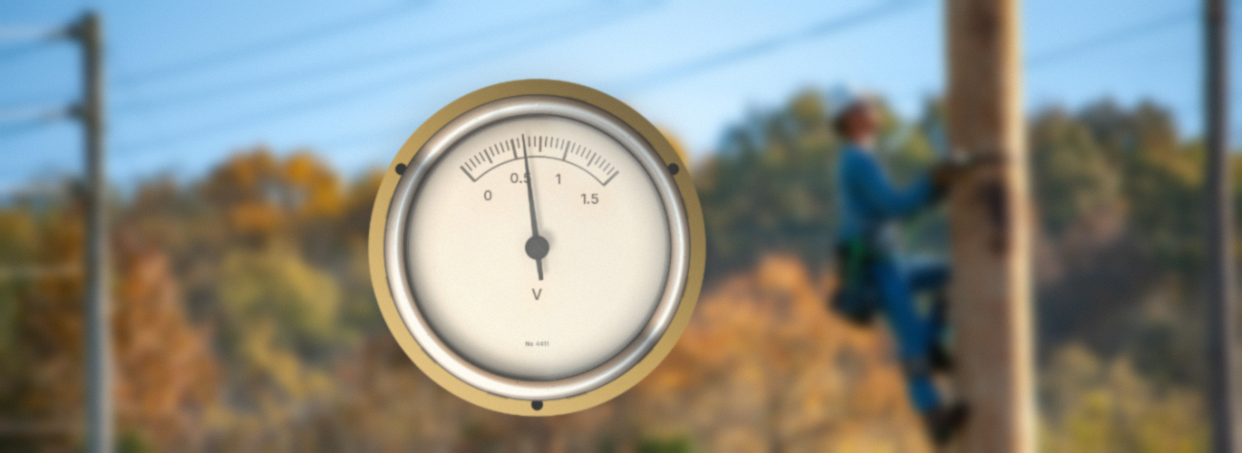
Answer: V 0.6
